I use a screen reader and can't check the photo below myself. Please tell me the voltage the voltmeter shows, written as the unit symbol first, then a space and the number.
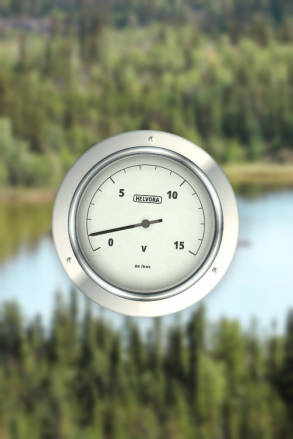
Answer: V 1
